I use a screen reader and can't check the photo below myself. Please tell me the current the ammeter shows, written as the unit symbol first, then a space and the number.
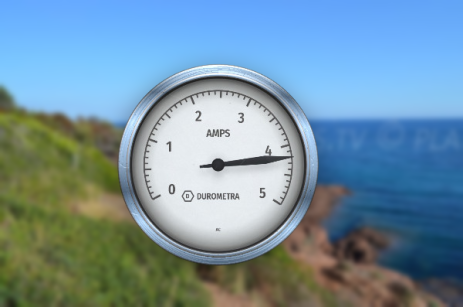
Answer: A 4.2
